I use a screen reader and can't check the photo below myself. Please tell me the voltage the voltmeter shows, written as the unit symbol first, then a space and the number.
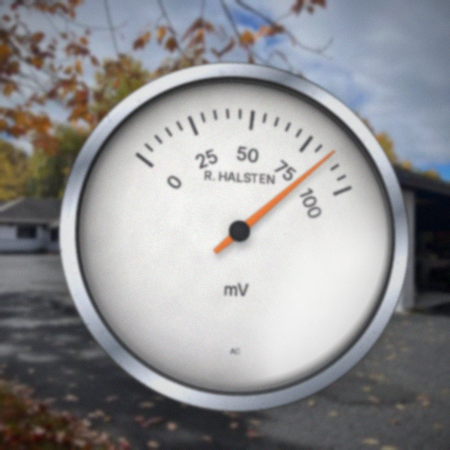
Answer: mV 85
